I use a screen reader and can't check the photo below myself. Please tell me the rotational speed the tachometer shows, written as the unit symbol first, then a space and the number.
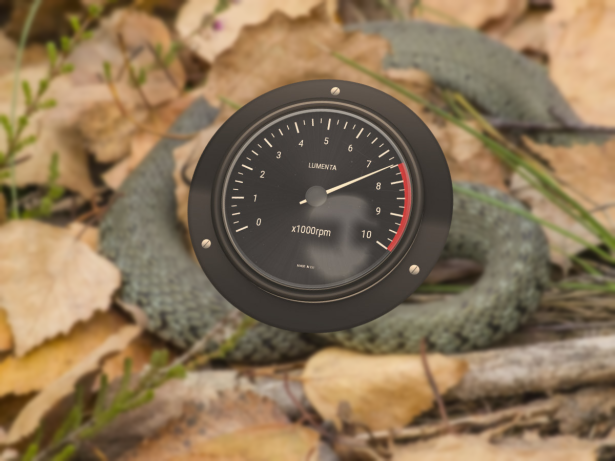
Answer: rpm 7500
